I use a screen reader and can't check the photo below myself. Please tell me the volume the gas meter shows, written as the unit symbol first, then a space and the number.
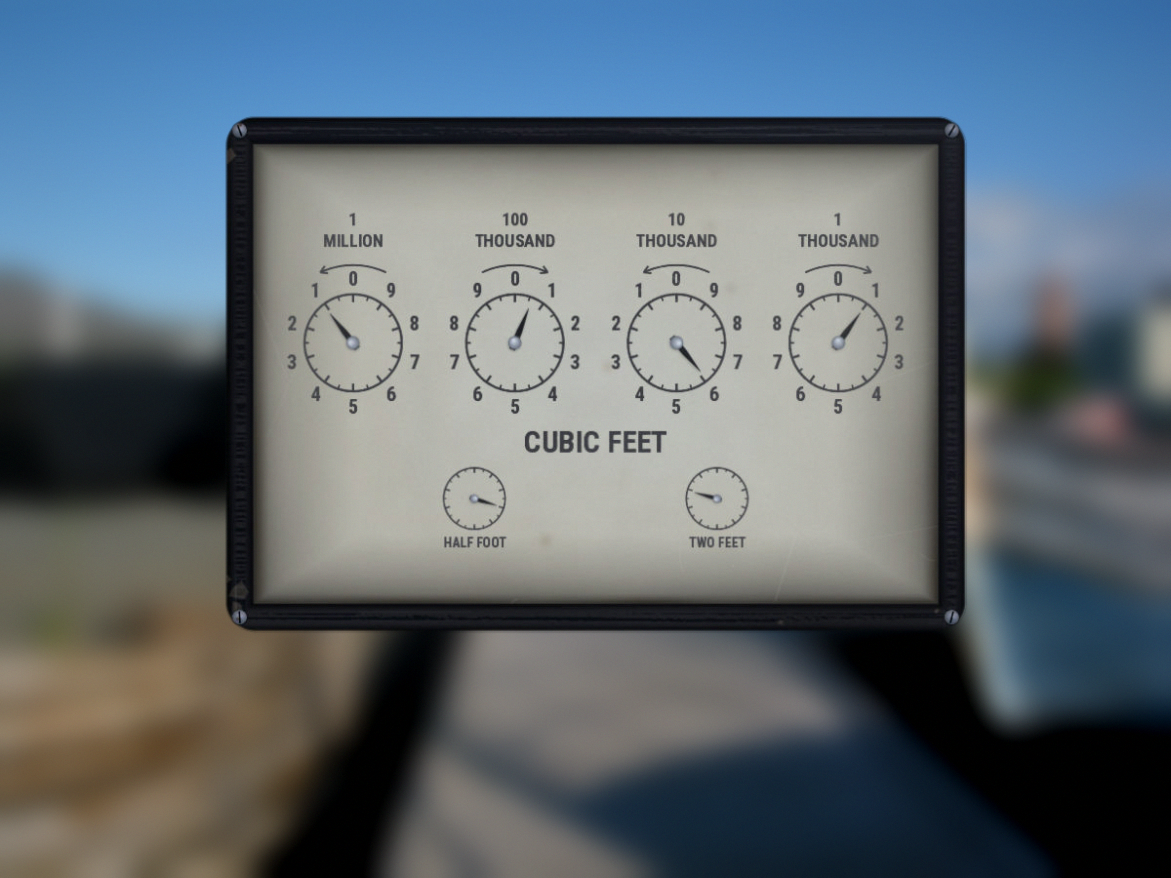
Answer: ft³ 106100
